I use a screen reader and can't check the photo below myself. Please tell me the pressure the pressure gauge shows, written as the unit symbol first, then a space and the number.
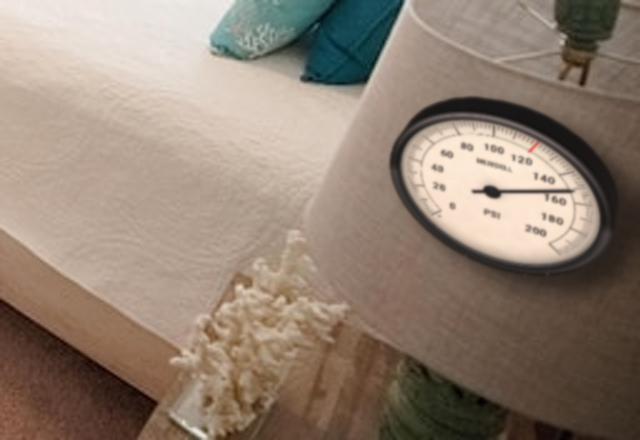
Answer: psi 150
